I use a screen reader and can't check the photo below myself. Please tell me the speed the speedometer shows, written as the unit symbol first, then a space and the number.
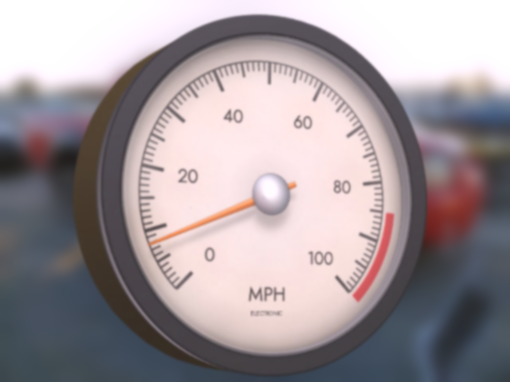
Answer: mph 8
